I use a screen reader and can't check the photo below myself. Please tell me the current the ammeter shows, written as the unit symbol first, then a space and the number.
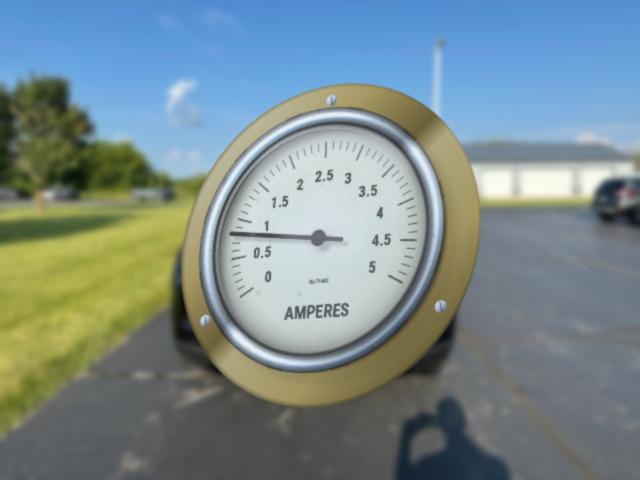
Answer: A 0.8
